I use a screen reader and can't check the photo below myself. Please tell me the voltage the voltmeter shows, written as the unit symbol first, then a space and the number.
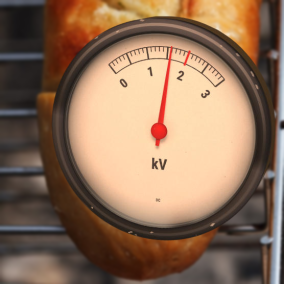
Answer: kV 1.6
